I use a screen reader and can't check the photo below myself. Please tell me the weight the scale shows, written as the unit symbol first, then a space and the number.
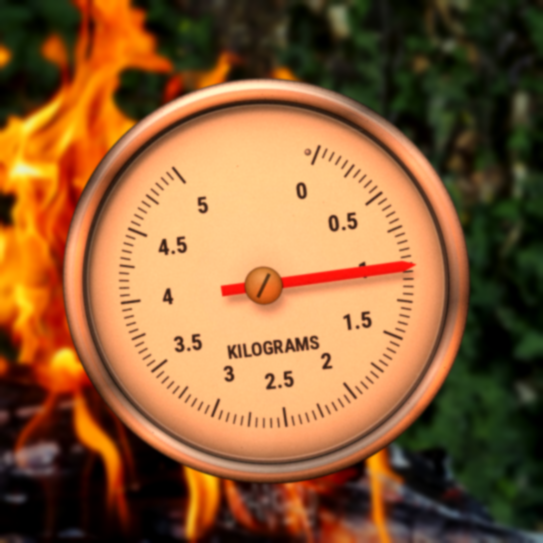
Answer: kg 1
